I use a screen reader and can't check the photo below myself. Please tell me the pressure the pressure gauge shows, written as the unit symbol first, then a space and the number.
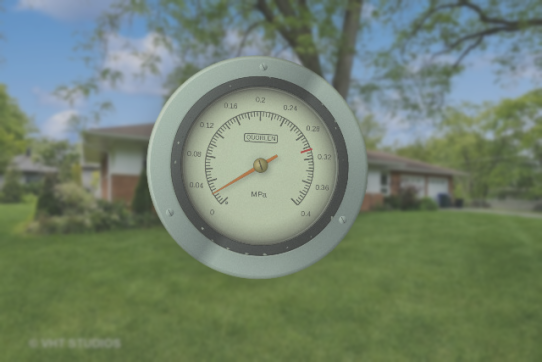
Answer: MPa 0.02
